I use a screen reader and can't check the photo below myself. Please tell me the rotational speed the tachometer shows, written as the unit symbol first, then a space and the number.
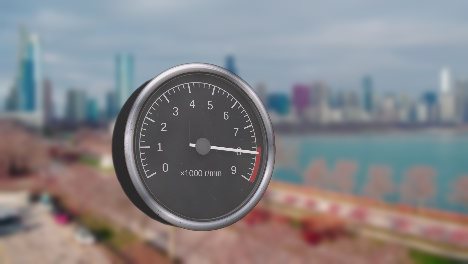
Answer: rpm 8000
